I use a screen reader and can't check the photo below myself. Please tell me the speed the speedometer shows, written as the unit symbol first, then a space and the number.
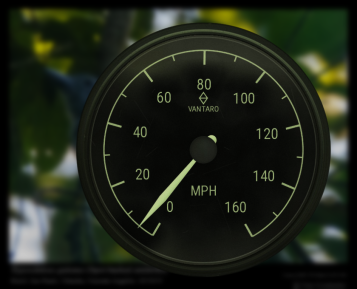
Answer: mph 5
